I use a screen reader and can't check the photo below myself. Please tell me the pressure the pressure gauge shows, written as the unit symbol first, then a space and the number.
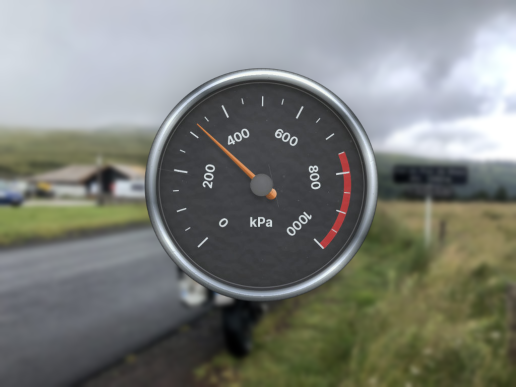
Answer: kPa 325
